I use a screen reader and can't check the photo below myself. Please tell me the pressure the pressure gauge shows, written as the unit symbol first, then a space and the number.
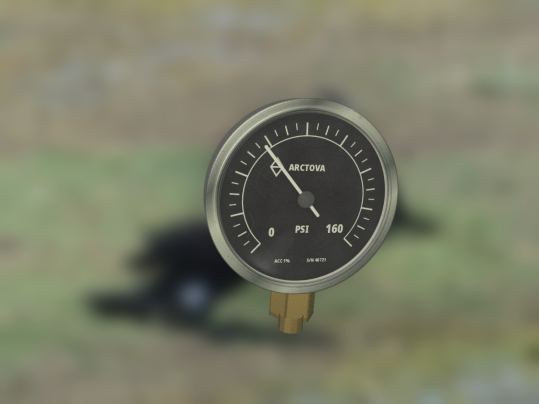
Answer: psi 57.5
